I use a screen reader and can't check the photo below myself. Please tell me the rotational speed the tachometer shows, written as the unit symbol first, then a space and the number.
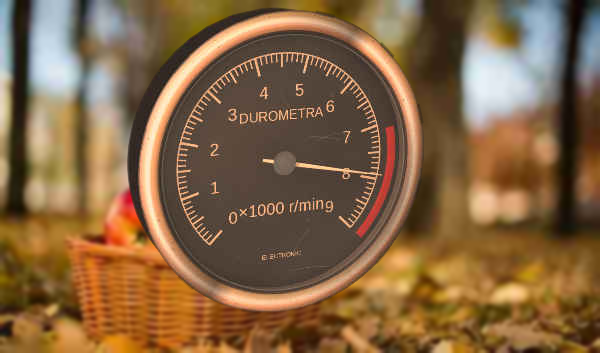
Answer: rpm 7900
